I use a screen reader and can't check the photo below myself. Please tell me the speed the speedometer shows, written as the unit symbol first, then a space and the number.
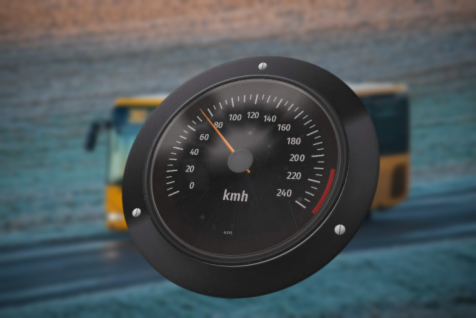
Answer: km/h 75
